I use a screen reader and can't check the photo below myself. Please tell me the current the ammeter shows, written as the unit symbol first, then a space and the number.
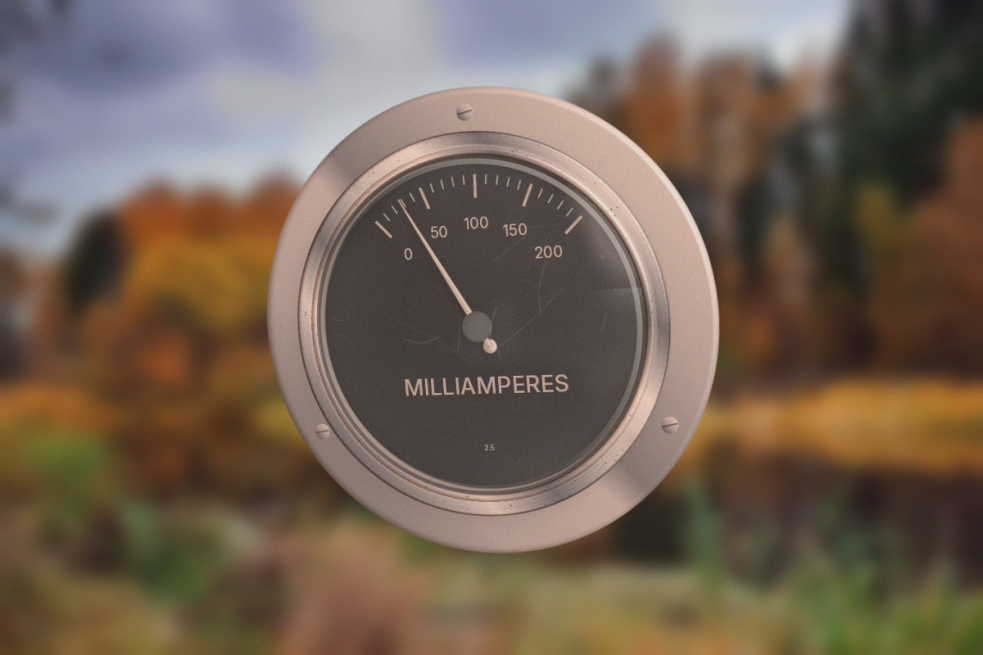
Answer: mA 30
